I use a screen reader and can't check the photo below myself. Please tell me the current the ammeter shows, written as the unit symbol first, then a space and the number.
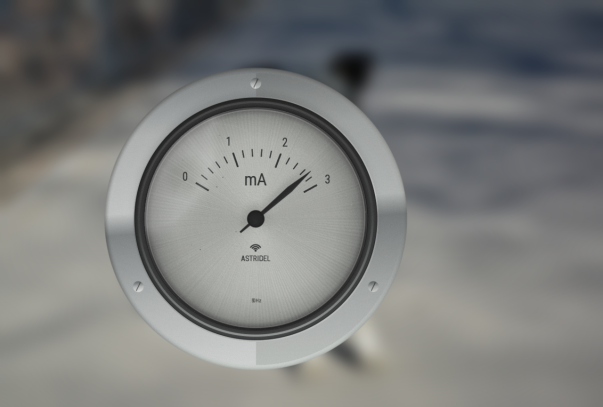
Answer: mA 2.7
